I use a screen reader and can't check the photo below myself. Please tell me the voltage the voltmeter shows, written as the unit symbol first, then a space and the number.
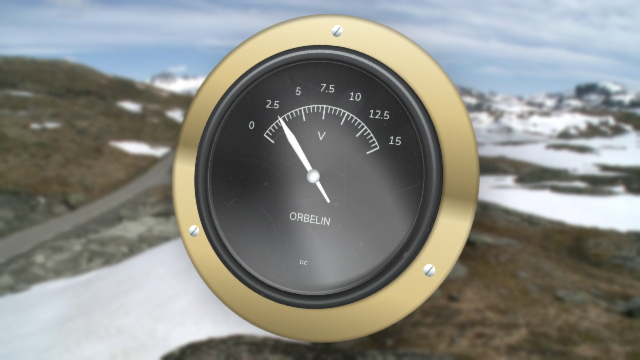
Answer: V 2.5
